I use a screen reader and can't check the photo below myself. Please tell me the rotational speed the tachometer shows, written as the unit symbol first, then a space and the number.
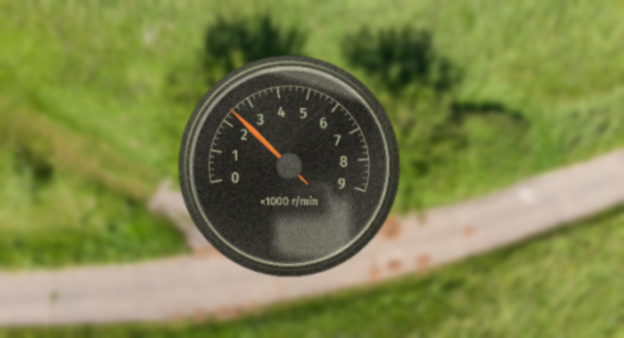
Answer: rpm 2400
